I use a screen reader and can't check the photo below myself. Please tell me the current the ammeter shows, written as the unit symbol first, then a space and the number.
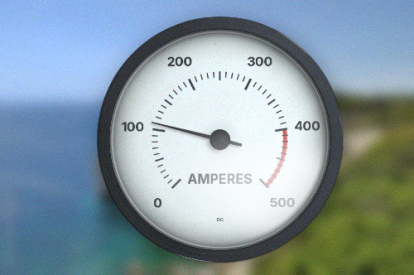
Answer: A 110
